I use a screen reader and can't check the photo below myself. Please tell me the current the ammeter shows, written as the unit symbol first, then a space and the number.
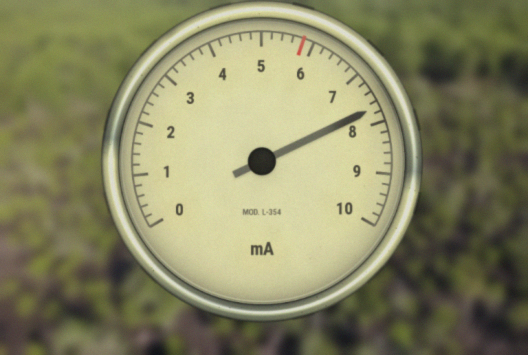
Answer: mA 7.7
